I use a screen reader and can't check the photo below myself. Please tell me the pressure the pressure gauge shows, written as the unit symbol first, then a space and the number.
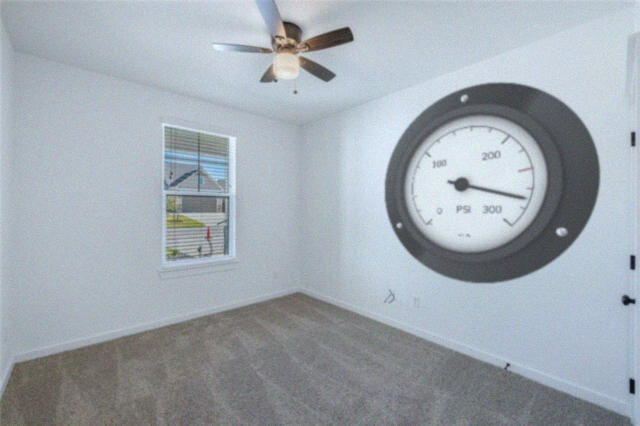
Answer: psi 270
